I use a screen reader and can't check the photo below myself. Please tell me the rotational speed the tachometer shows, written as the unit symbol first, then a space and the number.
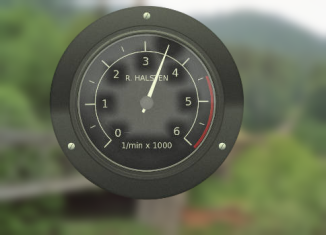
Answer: rpm 3500
